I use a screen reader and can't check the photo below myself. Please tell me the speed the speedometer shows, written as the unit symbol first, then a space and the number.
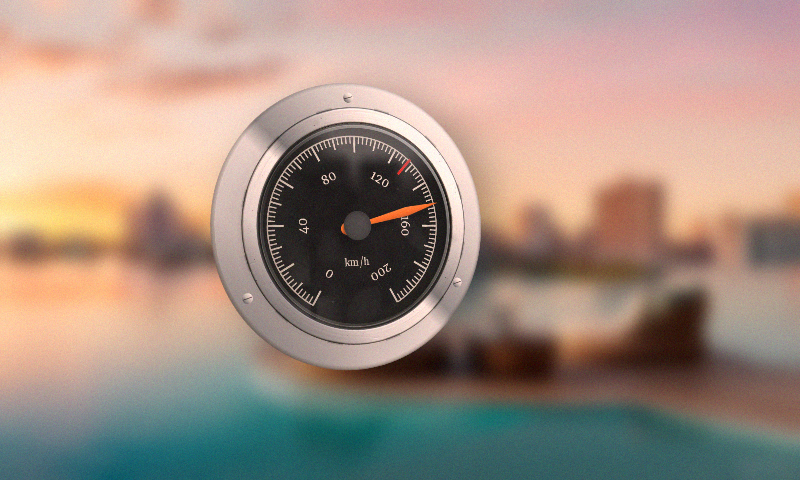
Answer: km/h 150
